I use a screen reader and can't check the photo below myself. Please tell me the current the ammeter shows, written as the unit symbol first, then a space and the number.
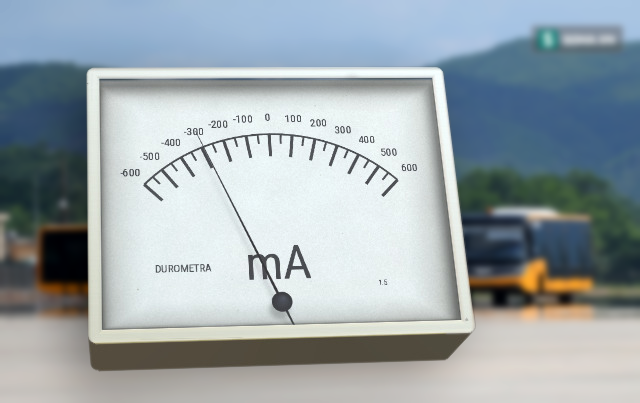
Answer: mA -300
